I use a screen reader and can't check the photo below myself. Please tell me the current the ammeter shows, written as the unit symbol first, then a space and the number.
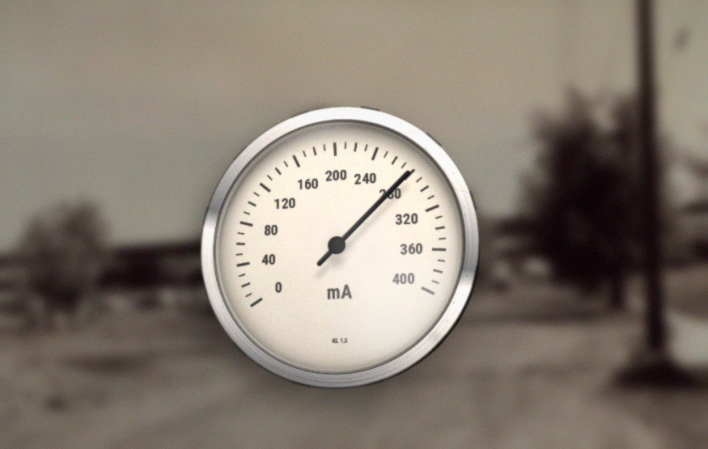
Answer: mA 280
